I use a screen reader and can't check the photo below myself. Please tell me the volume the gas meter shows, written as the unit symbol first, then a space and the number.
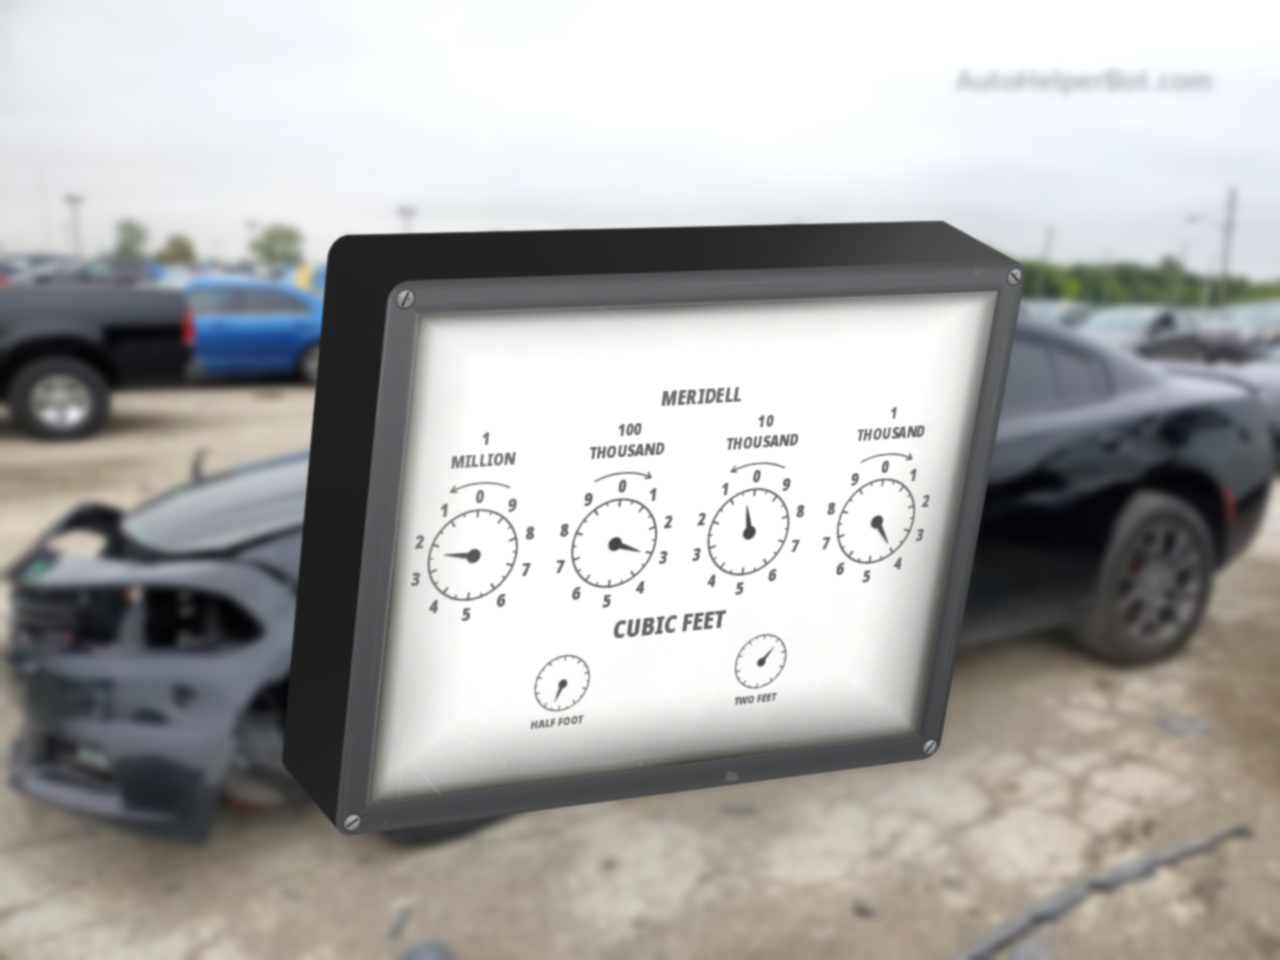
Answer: ft³ 230400
